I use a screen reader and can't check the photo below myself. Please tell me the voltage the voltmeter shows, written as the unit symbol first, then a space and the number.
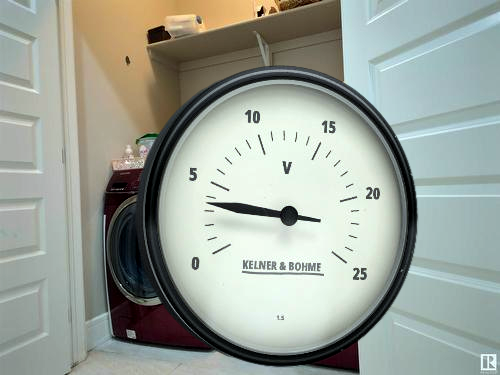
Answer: V 3.5
